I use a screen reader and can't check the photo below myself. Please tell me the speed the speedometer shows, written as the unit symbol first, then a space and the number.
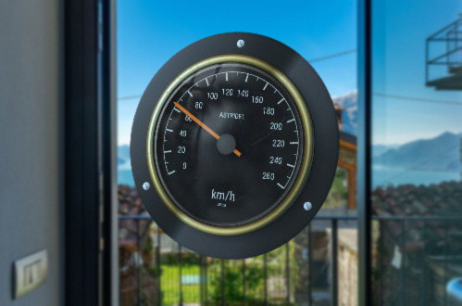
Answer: km/h 65
